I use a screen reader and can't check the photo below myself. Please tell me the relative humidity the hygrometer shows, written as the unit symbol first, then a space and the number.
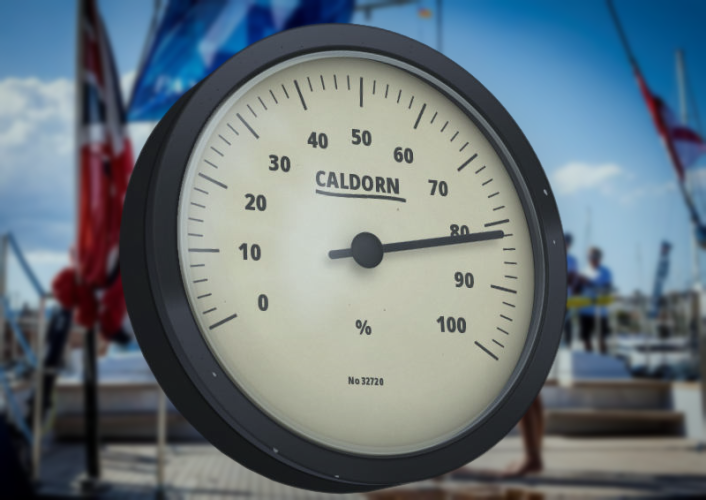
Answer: % 82
